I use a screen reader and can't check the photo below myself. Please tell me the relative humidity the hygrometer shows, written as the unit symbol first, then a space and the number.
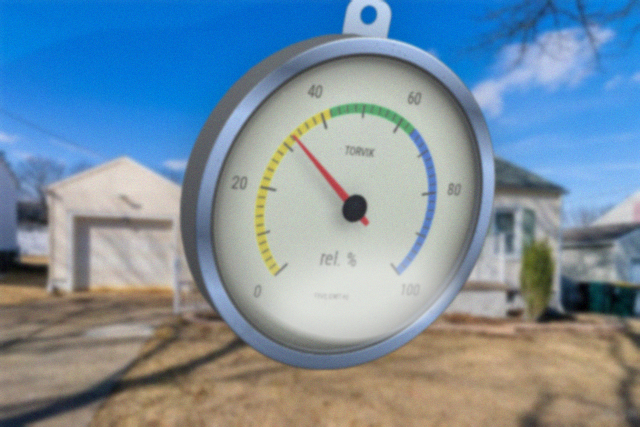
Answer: % 32
